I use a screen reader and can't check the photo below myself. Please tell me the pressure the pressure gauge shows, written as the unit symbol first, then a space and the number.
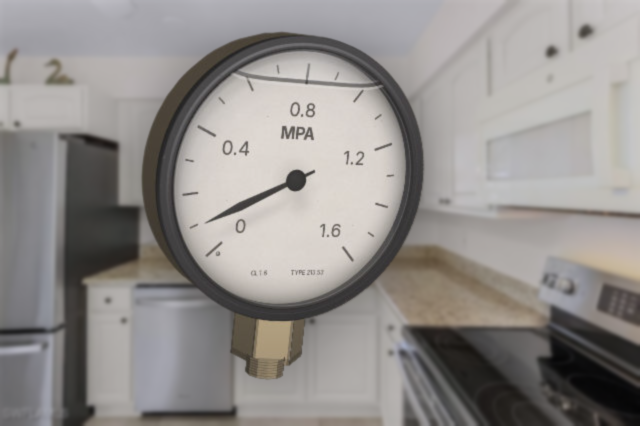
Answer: MPa 0.1
